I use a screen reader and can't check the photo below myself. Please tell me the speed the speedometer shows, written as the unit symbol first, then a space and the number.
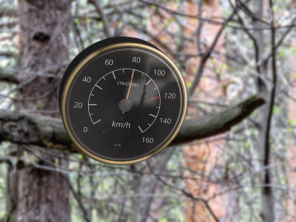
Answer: km/h 80
